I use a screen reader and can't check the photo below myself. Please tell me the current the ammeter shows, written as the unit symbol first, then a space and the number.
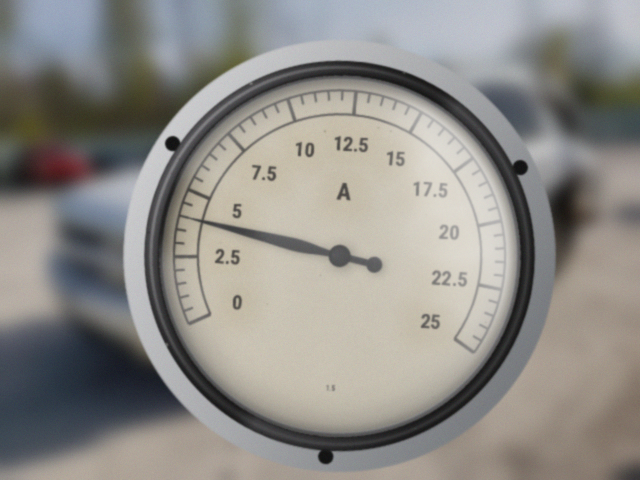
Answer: A 4
